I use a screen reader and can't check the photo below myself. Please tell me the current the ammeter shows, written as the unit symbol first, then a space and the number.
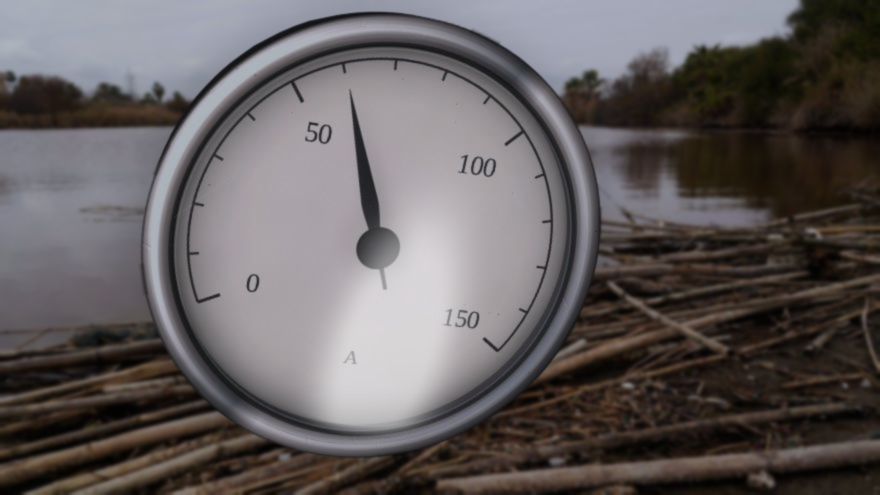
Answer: A 60
